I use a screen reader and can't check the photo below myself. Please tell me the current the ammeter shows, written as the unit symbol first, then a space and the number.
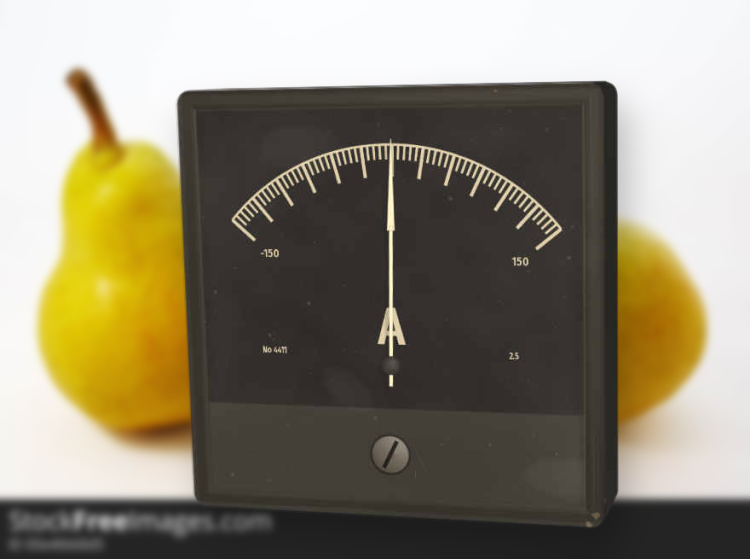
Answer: A 0
